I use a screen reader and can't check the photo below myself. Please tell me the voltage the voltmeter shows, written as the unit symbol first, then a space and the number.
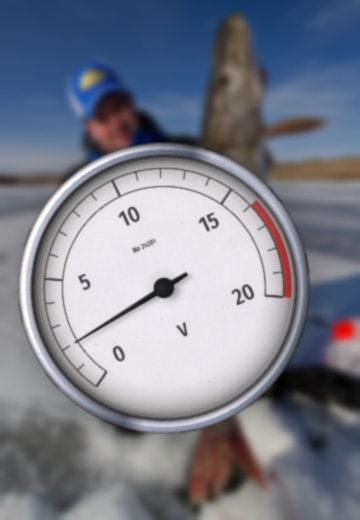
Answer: V 2
